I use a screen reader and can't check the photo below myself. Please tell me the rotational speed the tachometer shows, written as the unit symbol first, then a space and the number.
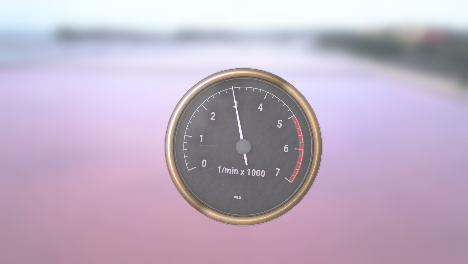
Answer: rpm 3000
